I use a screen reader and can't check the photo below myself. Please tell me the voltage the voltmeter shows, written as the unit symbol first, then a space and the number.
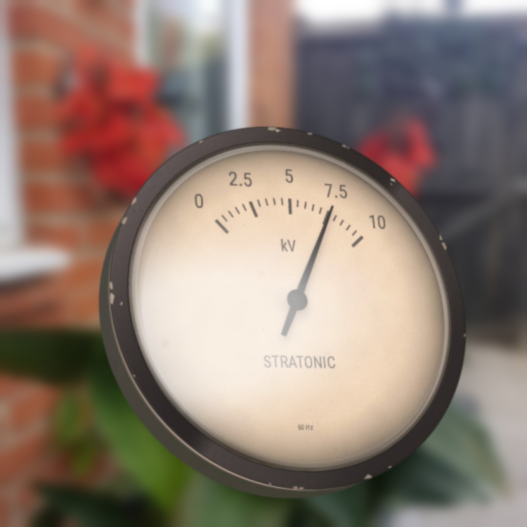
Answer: kV 7.5
